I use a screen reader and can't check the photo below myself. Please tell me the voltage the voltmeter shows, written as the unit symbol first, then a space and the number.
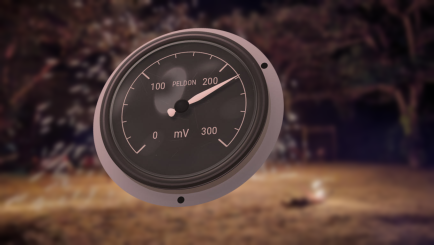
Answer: mV 220
